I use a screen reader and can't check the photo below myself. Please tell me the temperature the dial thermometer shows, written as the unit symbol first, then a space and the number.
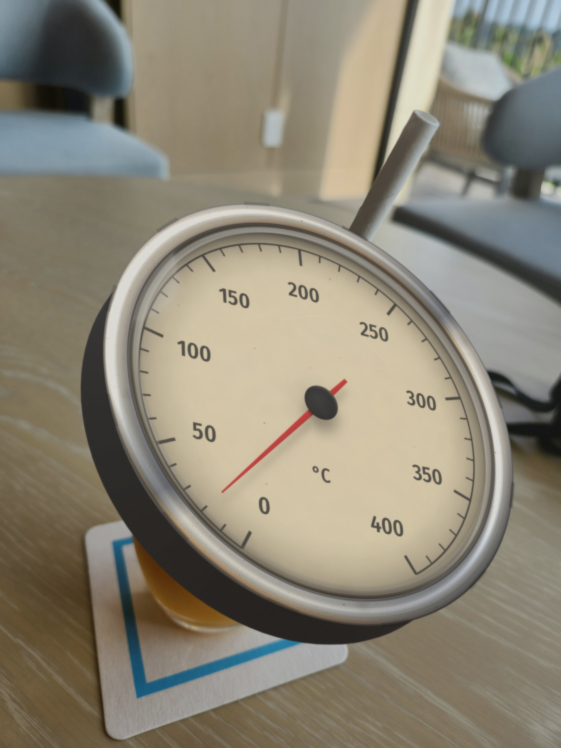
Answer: °C 20
